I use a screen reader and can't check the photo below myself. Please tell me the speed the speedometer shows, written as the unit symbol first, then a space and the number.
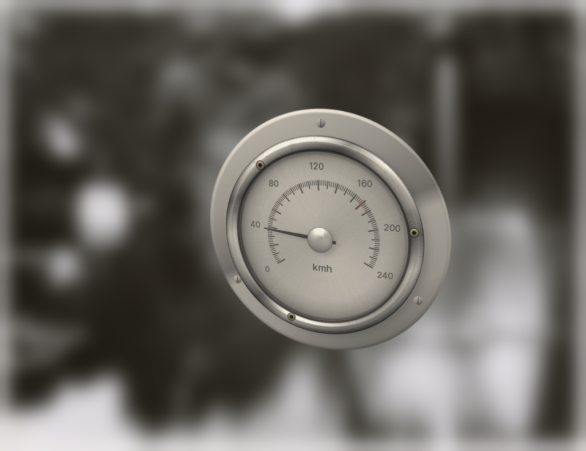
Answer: km/h 40
